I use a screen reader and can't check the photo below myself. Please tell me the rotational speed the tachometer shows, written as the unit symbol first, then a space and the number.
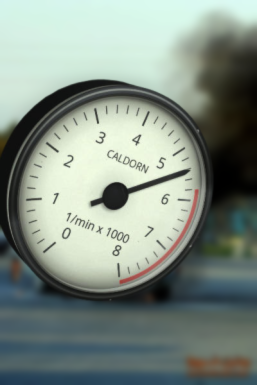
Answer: rpm 5400
